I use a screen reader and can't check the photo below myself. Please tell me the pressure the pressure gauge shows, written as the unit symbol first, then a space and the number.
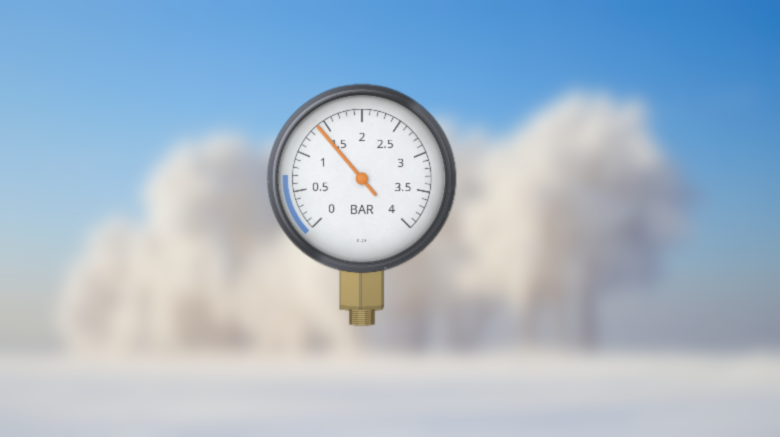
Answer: bar 1.4
